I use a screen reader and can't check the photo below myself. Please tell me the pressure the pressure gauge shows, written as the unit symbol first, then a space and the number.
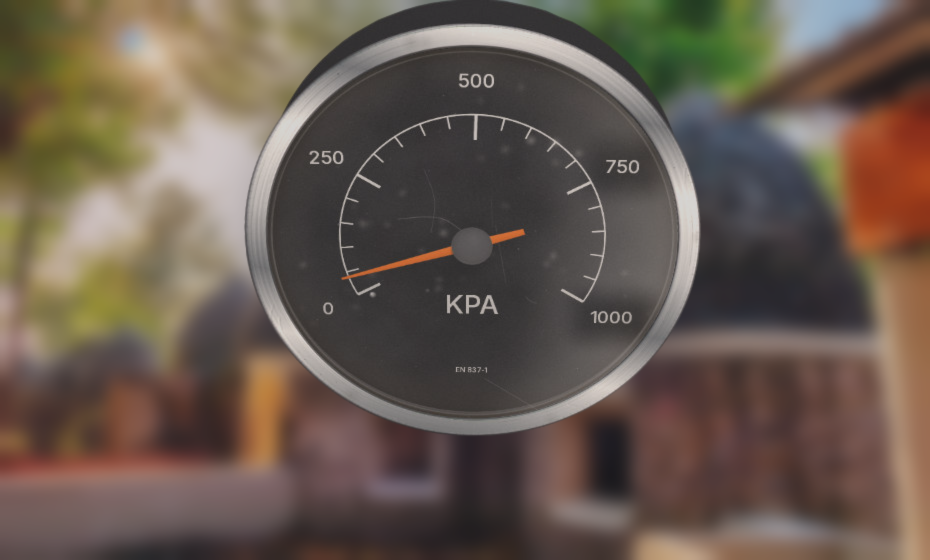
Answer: kPa 50
